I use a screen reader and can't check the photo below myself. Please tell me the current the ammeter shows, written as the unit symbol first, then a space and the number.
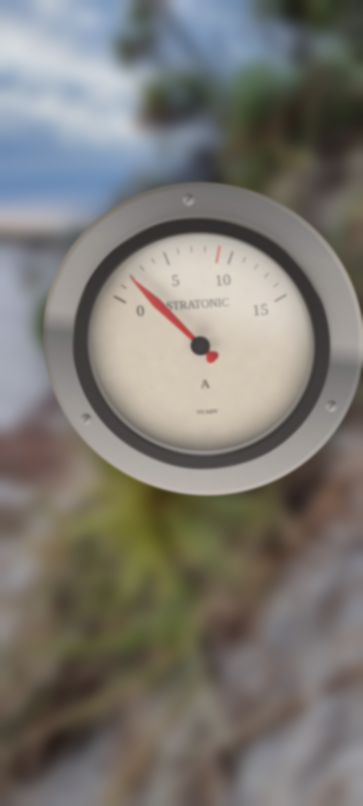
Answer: A 2
